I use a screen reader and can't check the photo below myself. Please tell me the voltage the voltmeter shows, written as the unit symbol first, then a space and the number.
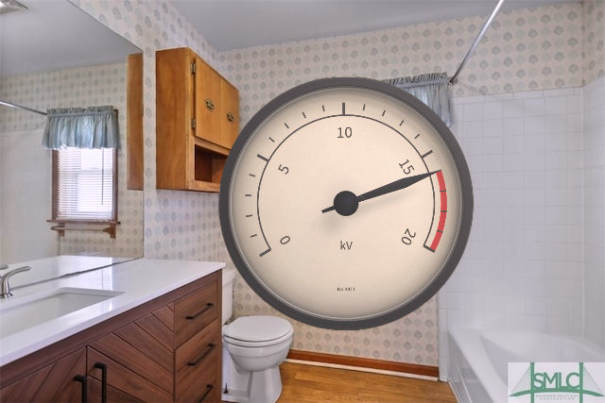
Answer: kV 16
